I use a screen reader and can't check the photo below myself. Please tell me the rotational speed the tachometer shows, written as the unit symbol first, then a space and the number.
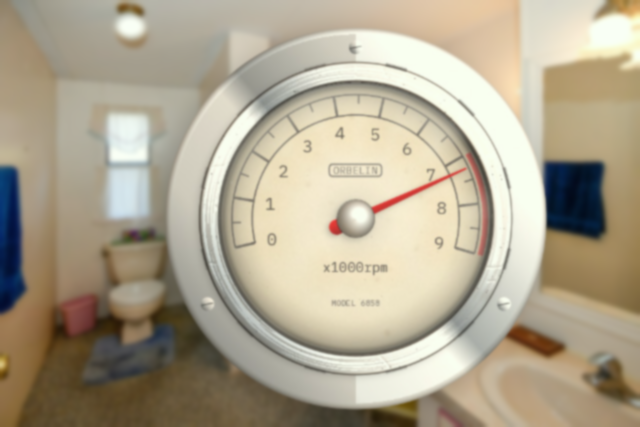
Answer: rpm 7250
